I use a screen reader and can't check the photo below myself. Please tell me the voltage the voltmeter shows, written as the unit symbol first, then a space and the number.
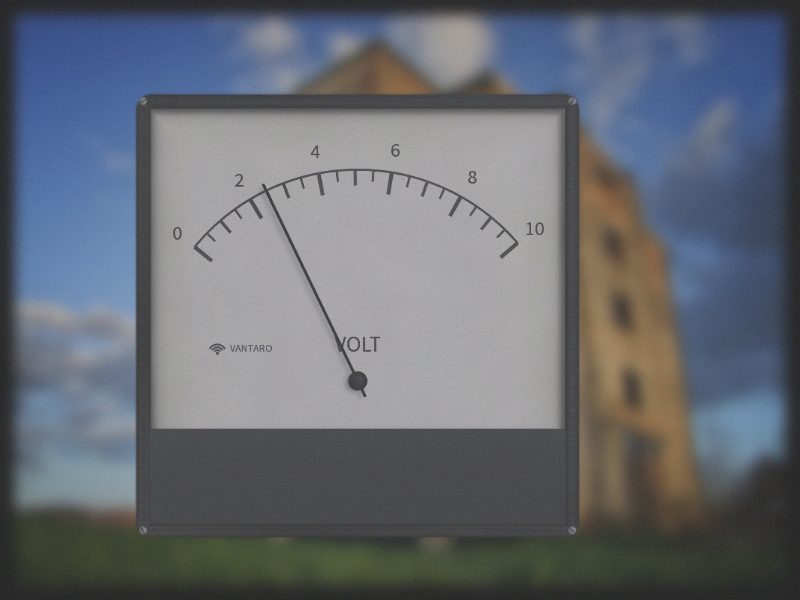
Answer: V 2.5
